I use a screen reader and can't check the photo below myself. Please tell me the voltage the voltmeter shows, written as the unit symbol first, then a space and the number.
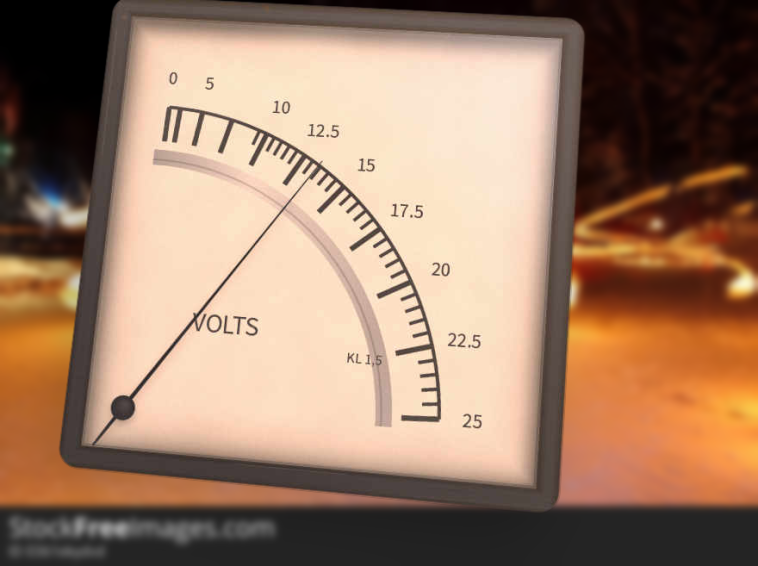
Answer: V 13.5
